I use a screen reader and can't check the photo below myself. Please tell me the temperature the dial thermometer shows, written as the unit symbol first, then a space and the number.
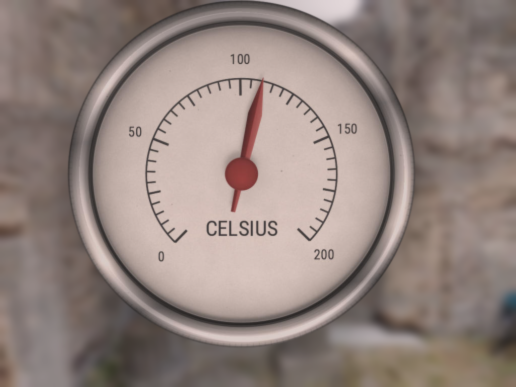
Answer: °C 110
